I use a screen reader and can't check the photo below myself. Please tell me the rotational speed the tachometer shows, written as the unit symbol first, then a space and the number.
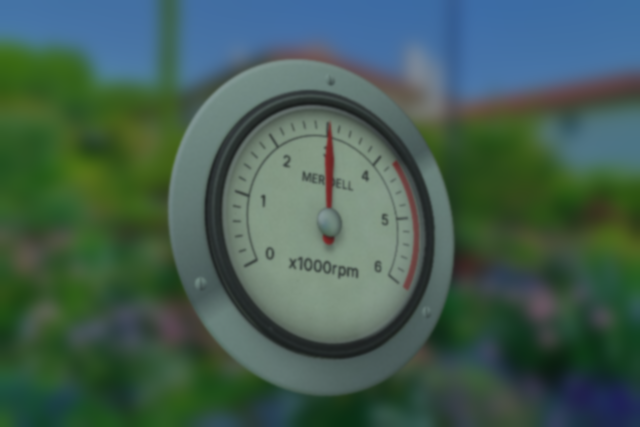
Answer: rpm 3000
